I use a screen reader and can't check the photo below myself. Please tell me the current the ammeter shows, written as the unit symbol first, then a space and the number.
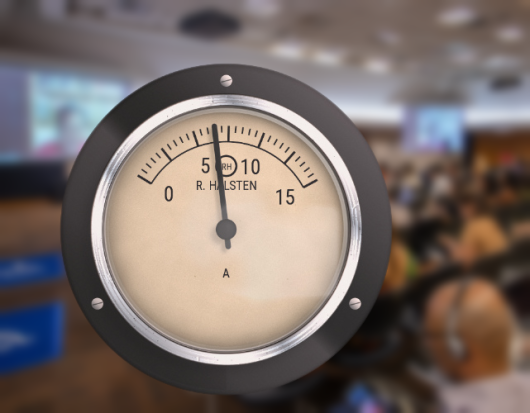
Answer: A 6.5
